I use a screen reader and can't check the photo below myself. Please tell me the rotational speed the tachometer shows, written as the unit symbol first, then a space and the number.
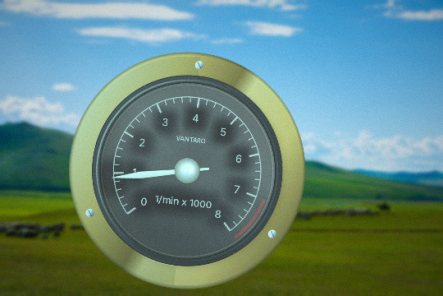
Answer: rpm 900
